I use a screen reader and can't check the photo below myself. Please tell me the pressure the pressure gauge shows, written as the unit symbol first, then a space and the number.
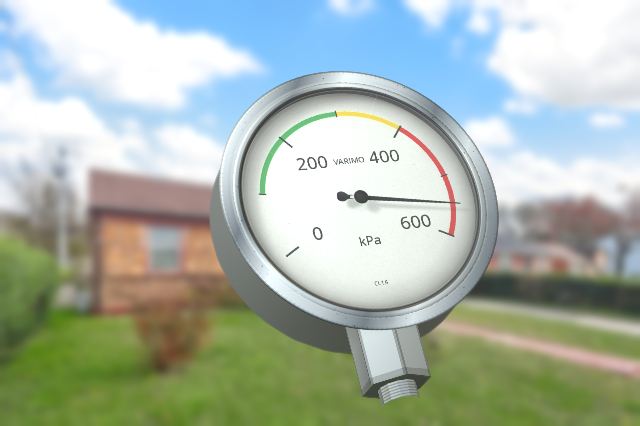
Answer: kPa 550
